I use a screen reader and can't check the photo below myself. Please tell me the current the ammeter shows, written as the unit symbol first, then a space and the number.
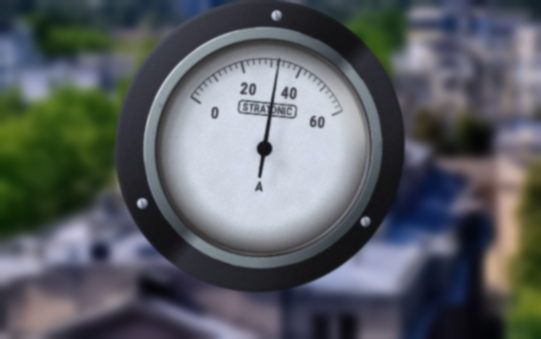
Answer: A 32
